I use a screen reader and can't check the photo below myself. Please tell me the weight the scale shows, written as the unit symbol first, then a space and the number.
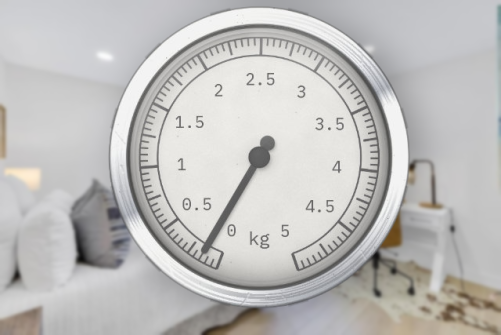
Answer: kg 0.15
